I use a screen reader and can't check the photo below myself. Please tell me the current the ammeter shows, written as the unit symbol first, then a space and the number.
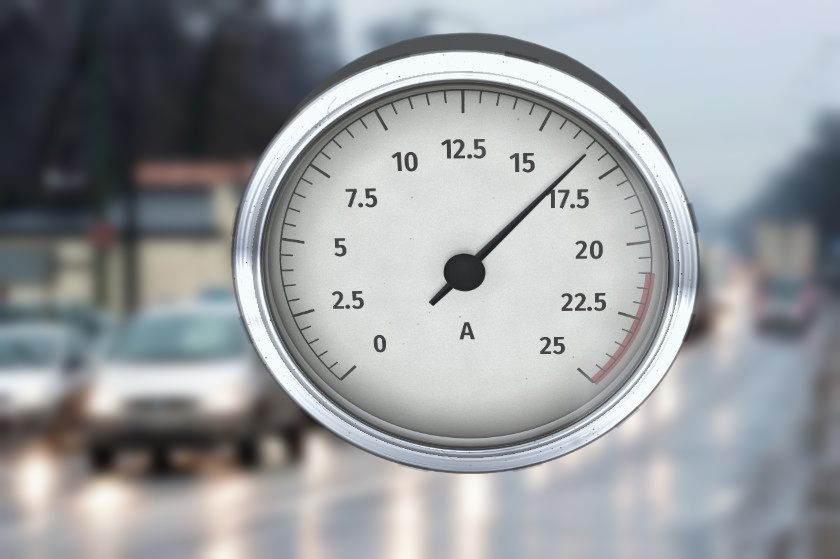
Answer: A 16.5
